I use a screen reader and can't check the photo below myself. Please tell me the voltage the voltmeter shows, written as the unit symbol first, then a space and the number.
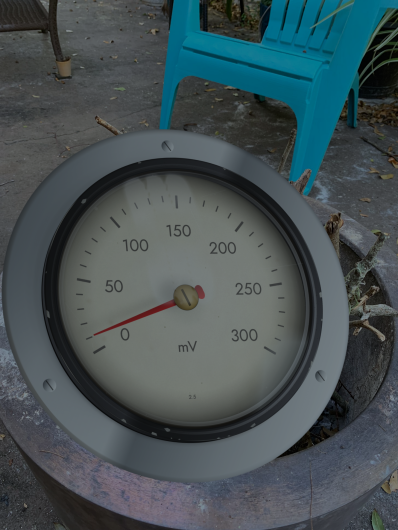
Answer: mV 10
